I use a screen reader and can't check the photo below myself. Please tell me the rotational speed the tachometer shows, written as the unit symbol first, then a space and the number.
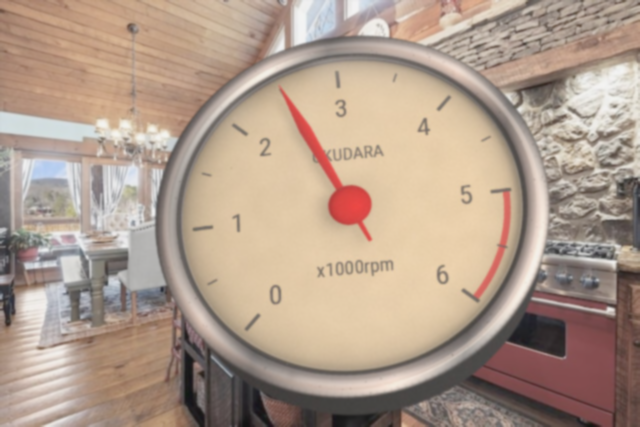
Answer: rpm 2500
